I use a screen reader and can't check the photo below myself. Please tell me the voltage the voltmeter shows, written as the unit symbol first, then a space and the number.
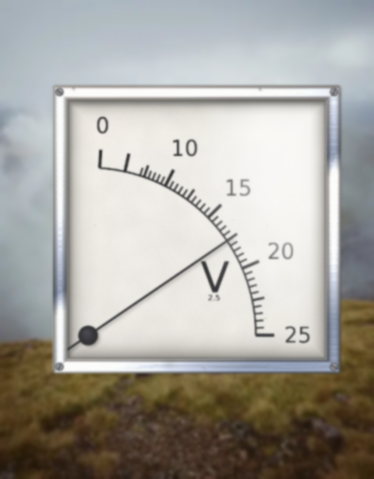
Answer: V 17.5
